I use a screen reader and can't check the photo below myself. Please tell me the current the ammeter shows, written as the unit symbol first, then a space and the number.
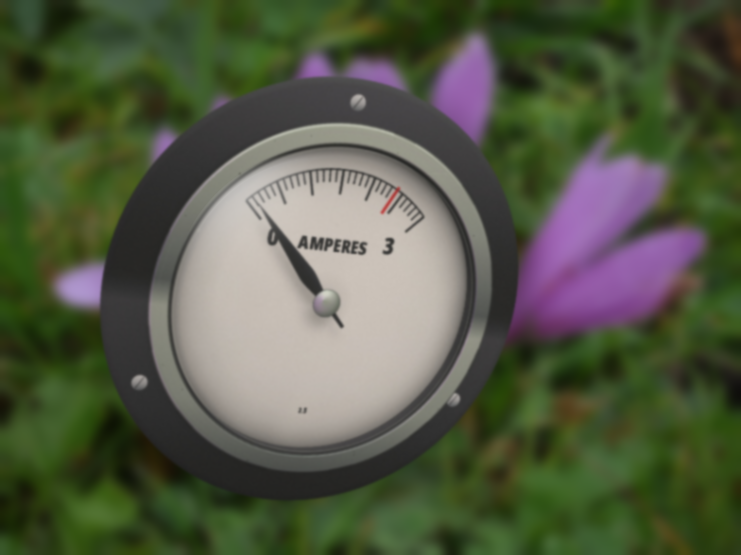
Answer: A 0.1
